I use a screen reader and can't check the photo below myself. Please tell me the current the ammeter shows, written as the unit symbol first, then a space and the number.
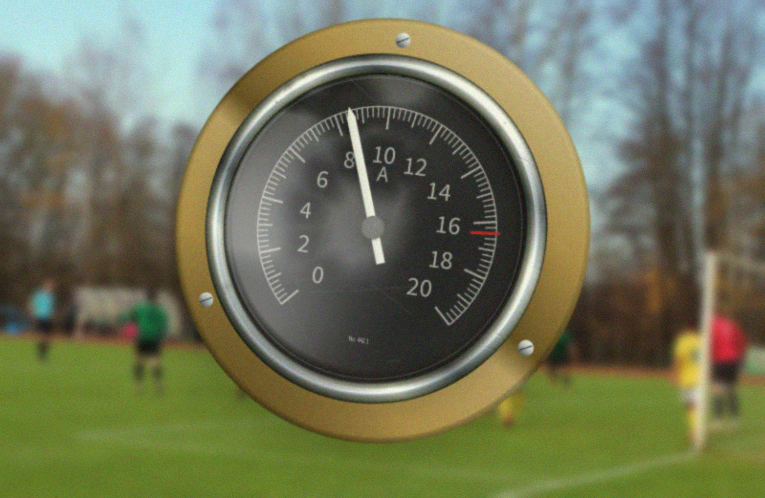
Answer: A 8.6
